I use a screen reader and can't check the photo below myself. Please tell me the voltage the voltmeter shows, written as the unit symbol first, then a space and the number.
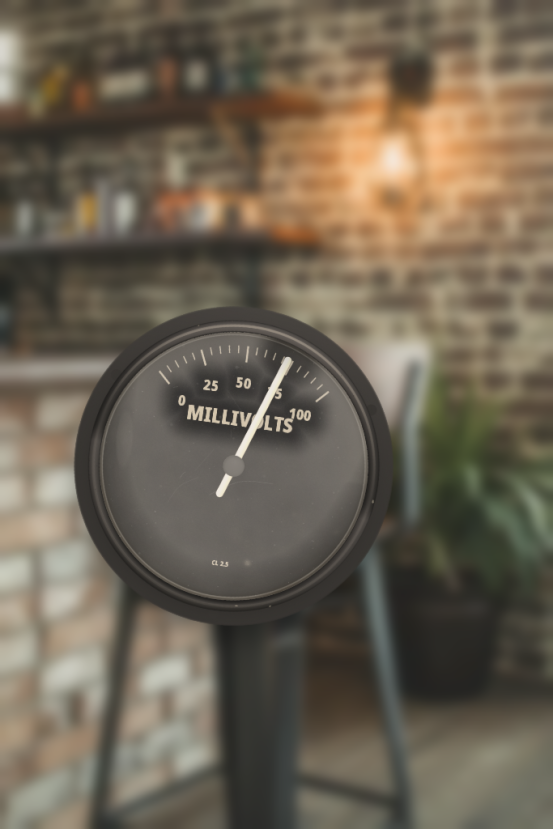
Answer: mV 72.5
